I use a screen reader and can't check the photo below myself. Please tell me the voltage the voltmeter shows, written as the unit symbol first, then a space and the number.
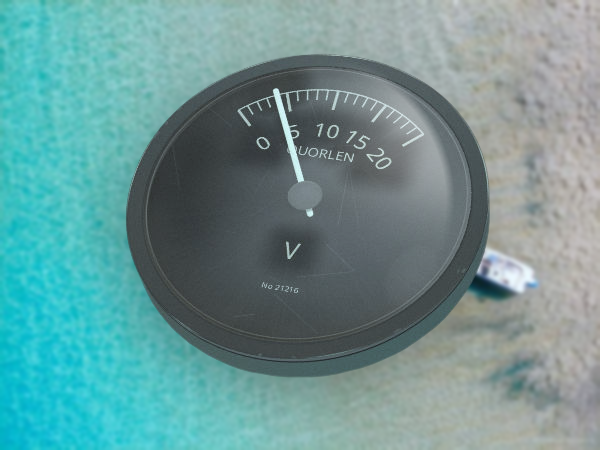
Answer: V 4
